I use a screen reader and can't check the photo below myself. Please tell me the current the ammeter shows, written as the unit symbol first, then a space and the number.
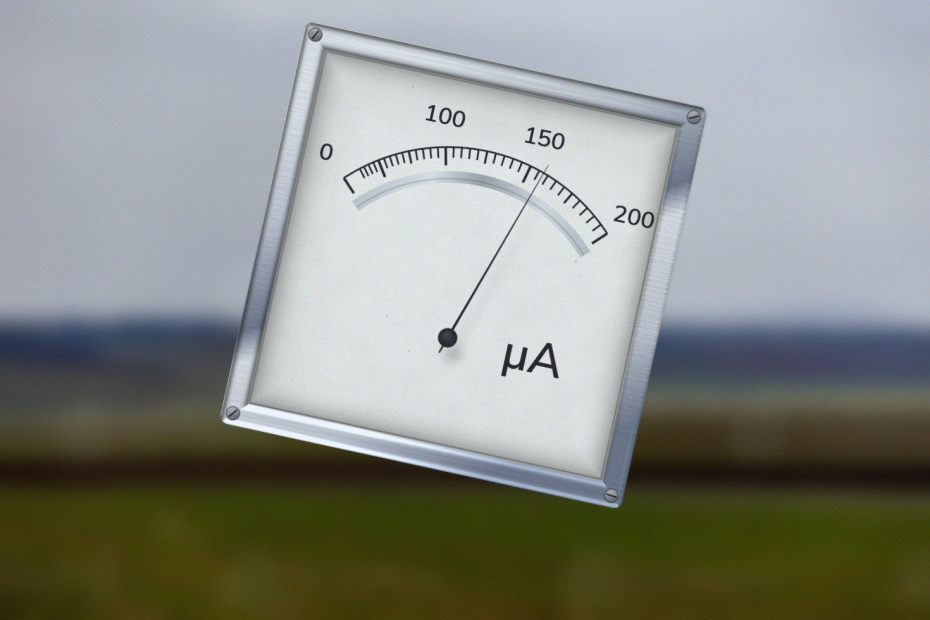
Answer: µA 157.5
